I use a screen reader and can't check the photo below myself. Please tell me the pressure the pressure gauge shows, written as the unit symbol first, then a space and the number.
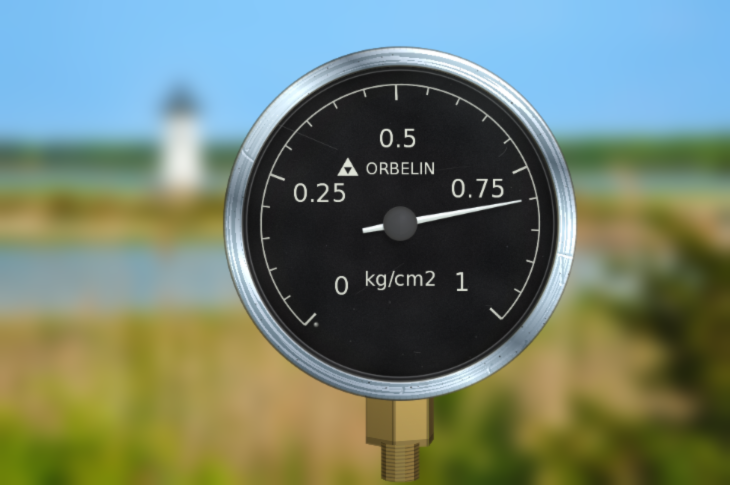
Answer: kg/cm² 0.8
